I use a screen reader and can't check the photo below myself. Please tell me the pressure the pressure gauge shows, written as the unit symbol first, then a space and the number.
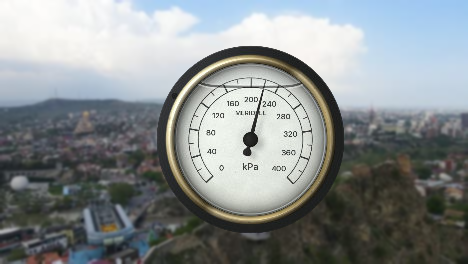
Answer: kPa 220
